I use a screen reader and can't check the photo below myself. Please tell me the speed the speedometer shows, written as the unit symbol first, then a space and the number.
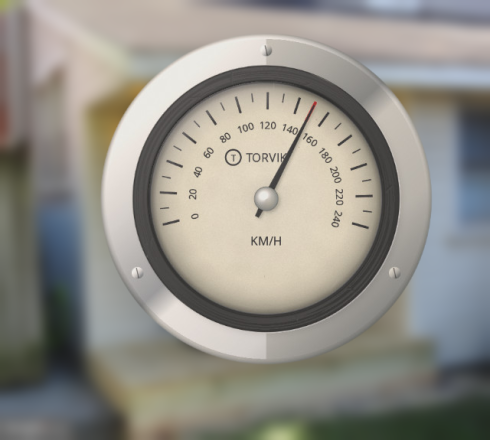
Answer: km/h 150
